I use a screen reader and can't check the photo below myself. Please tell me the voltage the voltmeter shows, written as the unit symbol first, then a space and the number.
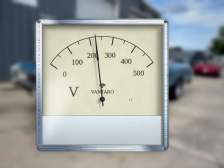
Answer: V 225
